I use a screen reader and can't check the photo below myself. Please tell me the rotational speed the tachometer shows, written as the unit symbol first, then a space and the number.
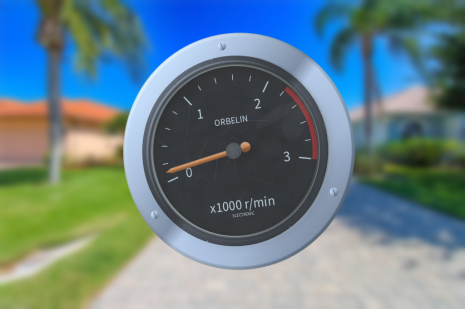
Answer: rpm 100
